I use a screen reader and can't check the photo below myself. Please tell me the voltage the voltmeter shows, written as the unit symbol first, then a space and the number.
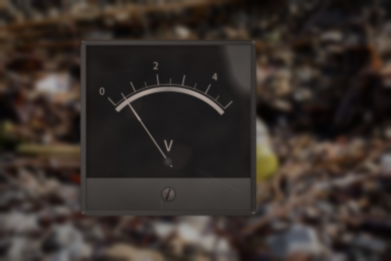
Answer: V 0.5
